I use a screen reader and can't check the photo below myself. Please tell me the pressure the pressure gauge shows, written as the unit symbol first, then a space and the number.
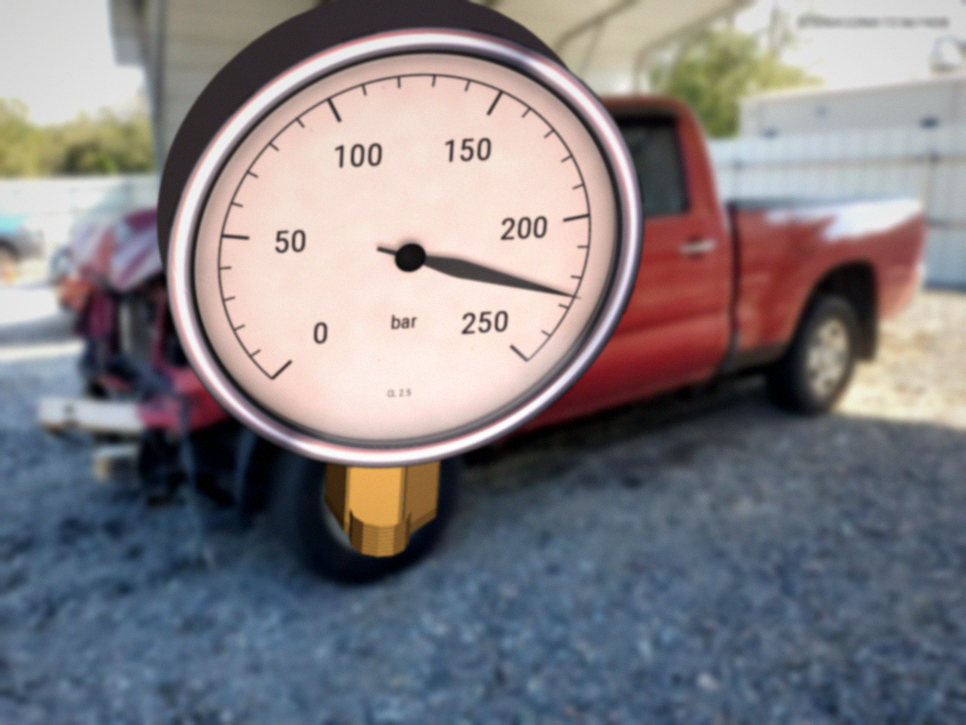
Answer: bar 225
